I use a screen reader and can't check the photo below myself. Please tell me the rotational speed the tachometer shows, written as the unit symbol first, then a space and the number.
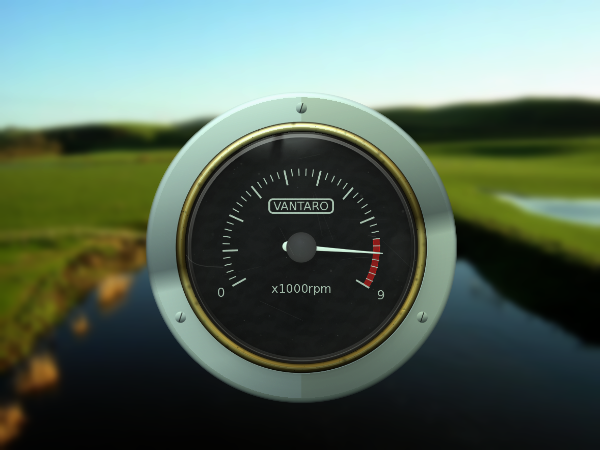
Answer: rpm 8000
